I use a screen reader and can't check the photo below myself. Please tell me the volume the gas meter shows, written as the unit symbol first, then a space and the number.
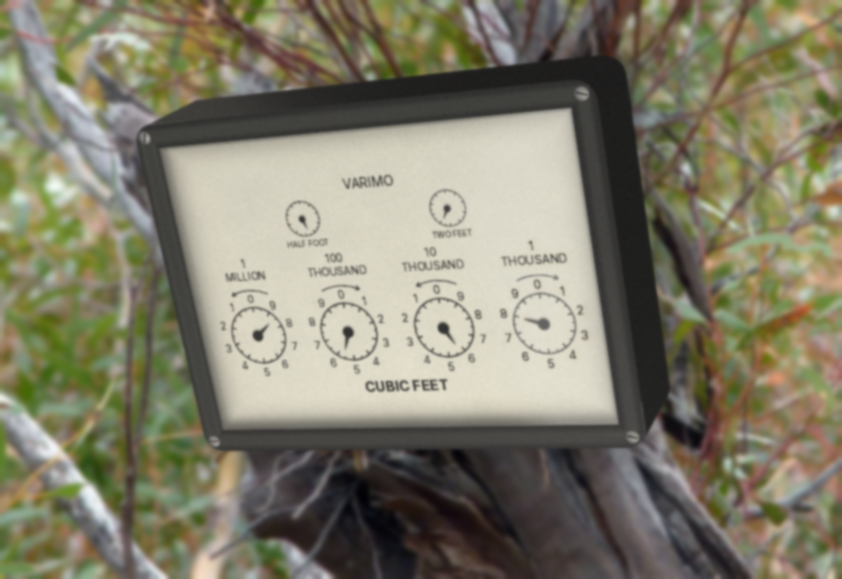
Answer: ft³ 855800
